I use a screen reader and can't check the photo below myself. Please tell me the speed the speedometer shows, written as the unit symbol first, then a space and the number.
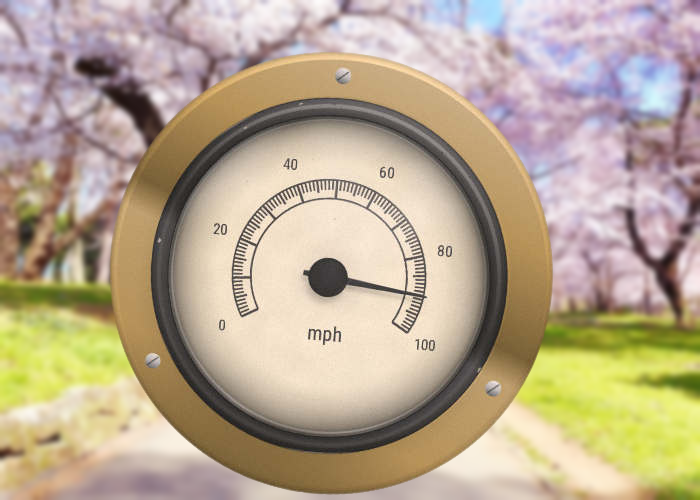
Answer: mph 90
